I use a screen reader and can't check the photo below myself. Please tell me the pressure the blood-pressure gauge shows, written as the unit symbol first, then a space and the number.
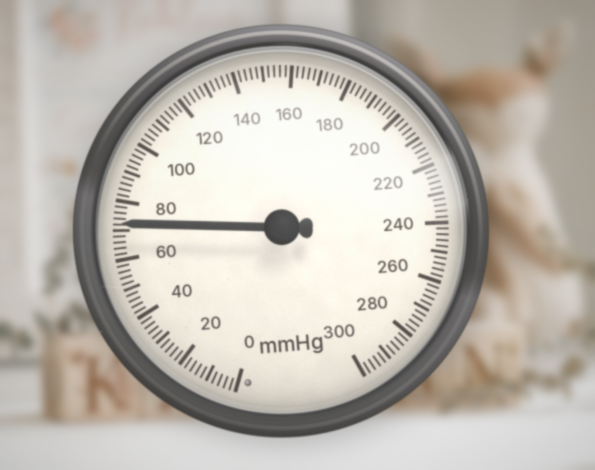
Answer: mmHg 72
